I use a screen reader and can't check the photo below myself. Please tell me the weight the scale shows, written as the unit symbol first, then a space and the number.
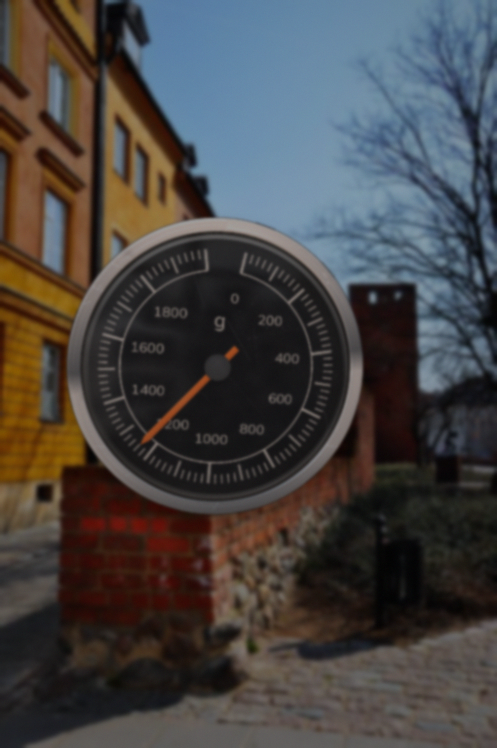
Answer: g 1240
